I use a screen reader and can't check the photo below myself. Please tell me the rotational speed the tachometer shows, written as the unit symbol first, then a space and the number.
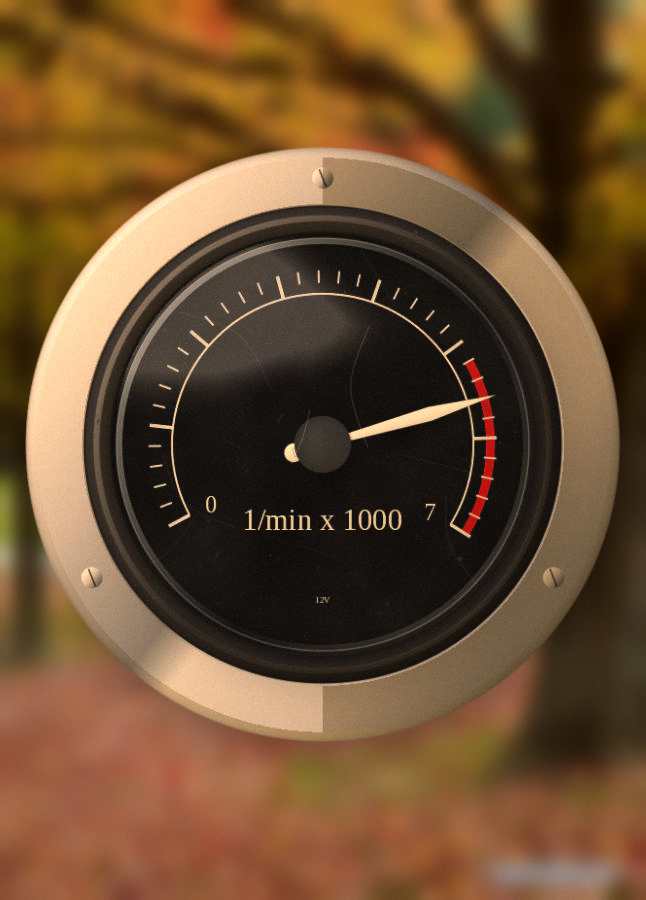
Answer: rpm 5600
